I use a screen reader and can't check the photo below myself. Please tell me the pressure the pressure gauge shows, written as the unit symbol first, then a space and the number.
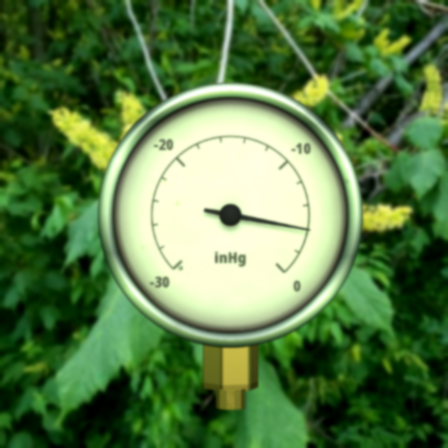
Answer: inHg -4
